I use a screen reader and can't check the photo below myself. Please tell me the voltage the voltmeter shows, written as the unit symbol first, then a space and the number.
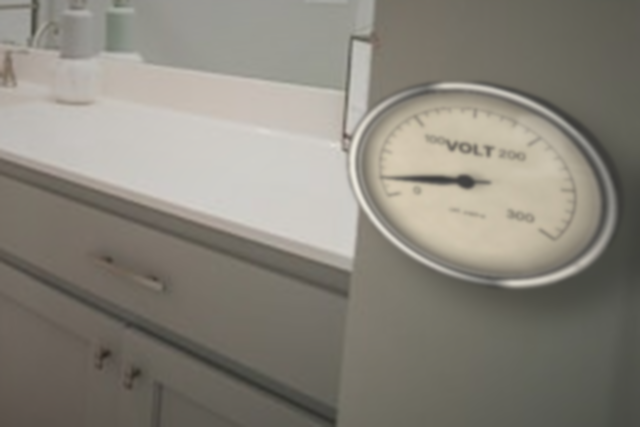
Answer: V 20
